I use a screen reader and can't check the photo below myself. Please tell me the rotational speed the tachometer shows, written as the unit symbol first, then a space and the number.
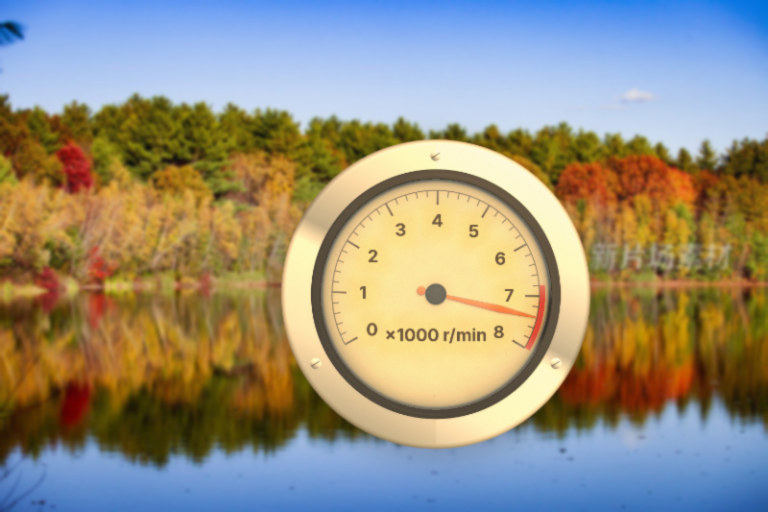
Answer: rpm 7400
